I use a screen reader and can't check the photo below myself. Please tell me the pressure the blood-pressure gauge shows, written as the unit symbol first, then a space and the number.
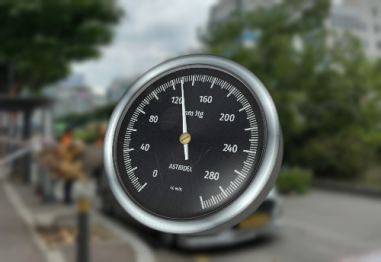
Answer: mmHg 130
